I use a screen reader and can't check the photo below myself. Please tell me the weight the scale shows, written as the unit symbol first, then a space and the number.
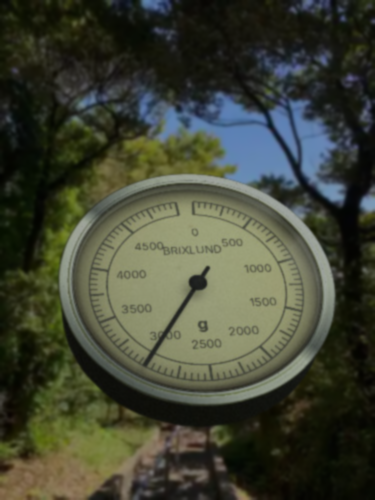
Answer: g 3000
